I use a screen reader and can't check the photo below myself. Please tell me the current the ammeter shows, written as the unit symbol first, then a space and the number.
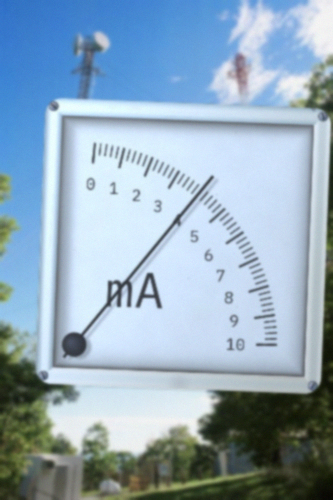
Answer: mA 4
